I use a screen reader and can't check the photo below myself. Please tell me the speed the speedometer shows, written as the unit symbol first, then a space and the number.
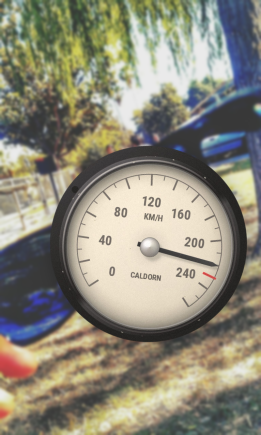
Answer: km/h 220
